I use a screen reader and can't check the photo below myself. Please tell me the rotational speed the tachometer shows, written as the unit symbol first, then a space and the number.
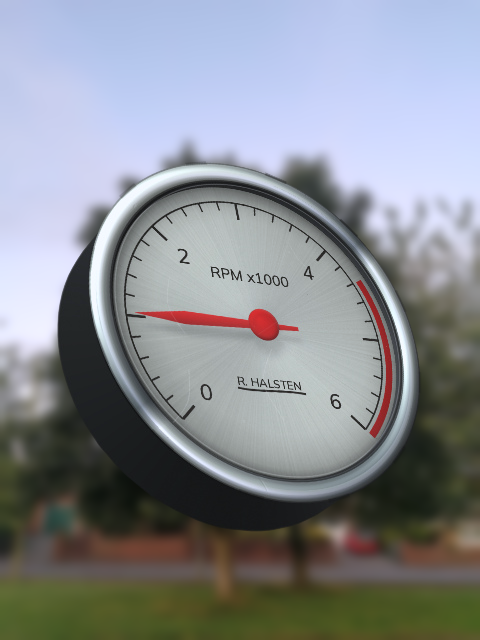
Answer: rpm 1000
